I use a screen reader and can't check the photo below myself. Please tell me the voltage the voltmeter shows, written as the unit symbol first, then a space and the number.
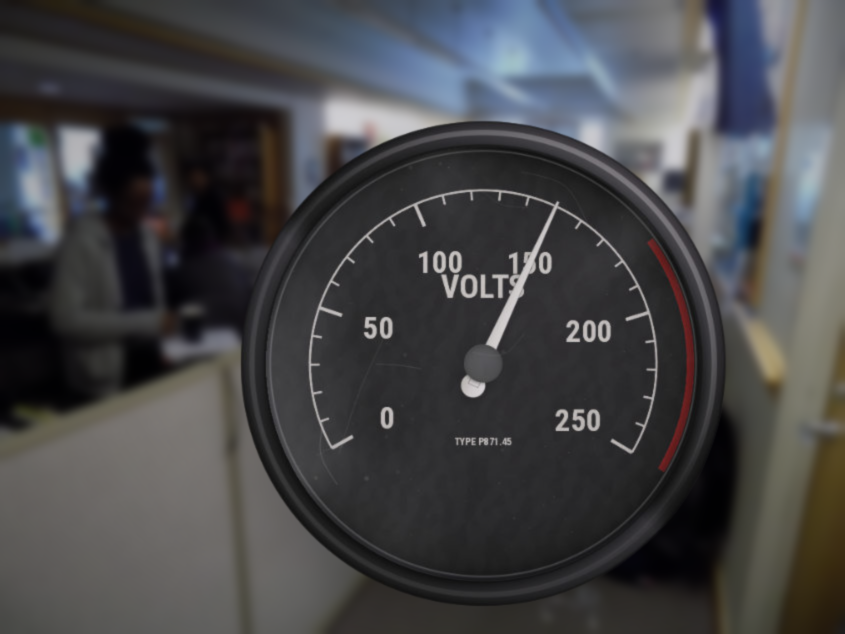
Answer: V 150
